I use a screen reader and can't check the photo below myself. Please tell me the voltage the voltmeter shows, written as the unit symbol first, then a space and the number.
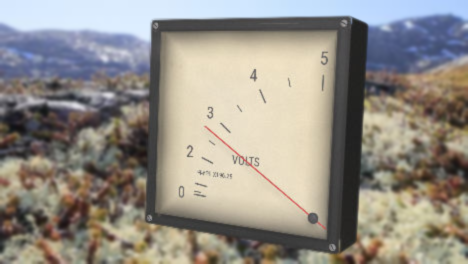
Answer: V 2.75
